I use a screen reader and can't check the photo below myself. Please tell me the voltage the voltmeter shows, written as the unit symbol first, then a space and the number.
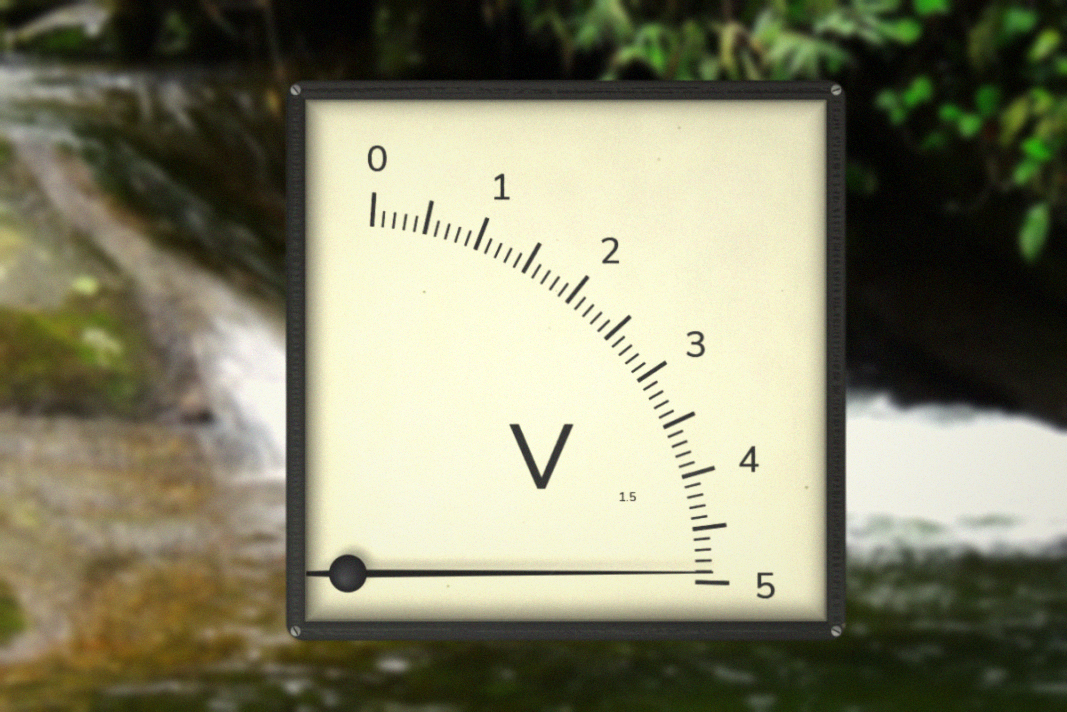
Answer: V 4.9
